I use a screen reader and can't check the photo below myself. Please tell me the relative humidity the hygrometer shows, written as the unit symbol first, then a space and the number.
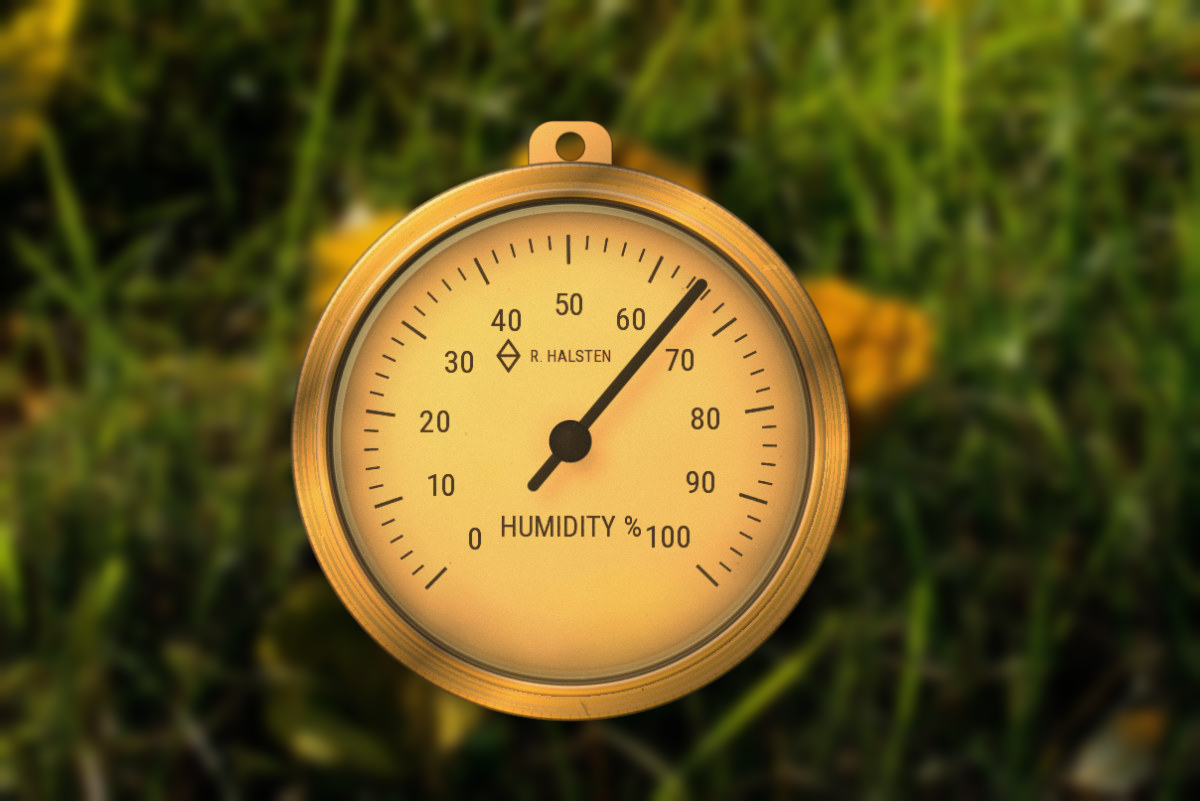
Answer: % 65
